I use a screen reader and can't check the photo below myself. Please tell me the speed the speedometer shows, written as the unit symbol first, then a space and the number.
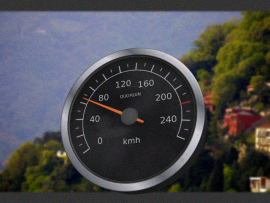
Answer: km/h 65
